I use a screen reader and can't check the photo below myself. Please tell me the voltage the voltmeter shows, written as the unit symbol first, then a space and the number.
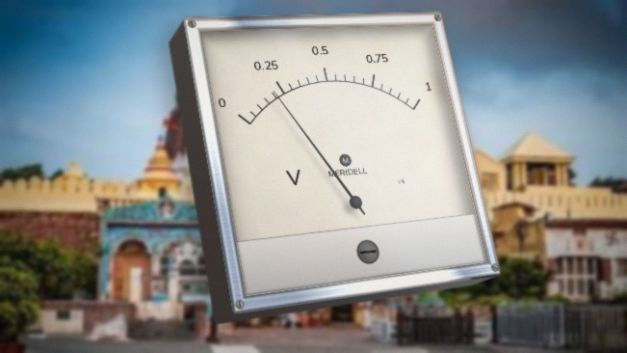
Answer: V 0.2
